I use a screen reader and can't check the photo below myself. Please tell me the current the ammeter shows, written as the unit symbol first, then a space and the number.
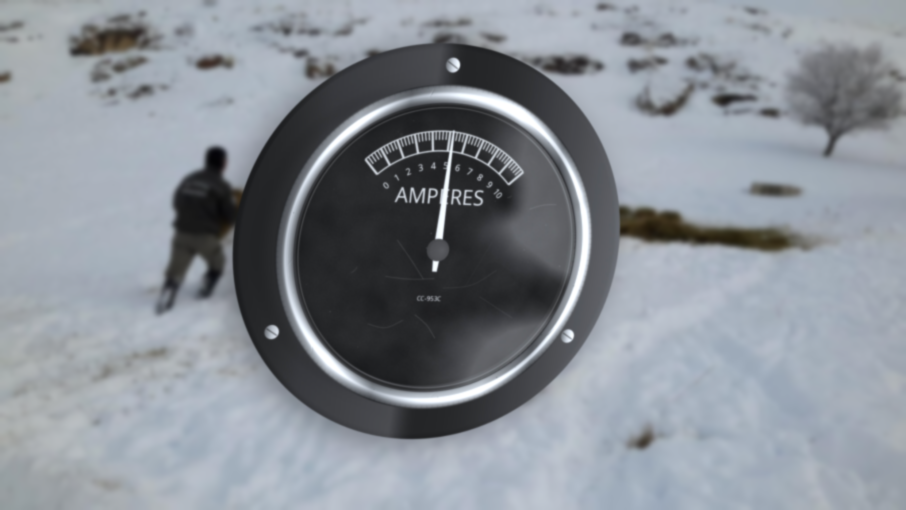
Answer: A 5
